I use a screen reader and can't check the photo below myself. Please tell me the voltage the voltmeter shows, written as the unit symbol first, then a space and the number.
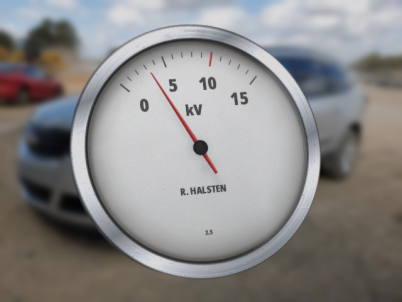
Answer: kV 3
